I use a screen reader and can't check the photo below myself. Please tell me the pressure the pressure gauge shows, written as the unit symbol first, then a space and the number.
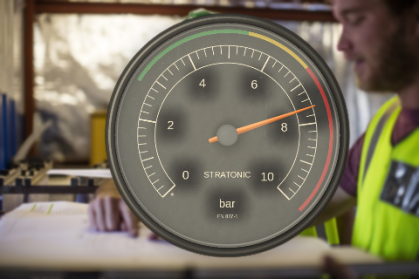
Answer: bar 7.6
